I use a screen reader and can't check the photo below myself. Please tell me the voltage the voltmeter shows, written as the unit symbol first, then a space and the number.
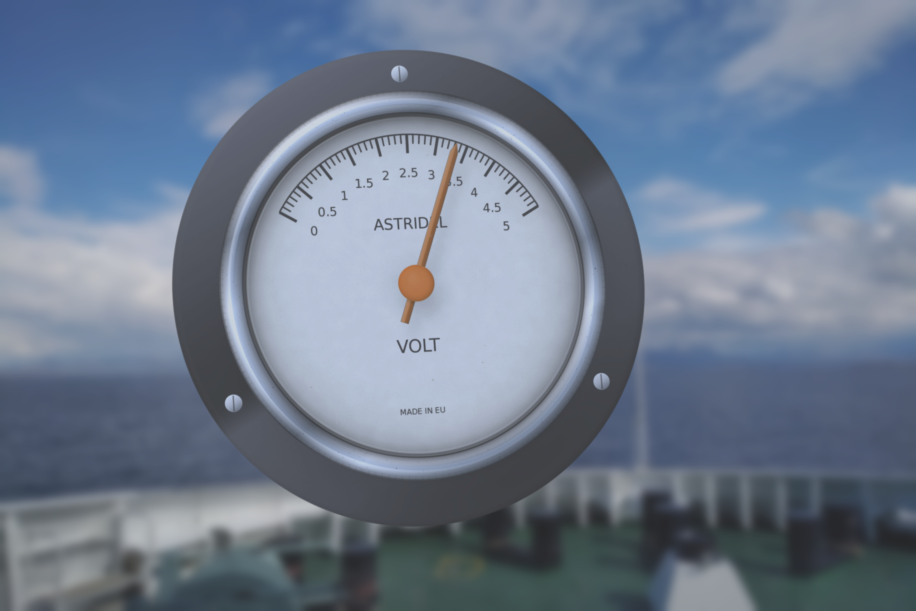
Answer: V 3.3
